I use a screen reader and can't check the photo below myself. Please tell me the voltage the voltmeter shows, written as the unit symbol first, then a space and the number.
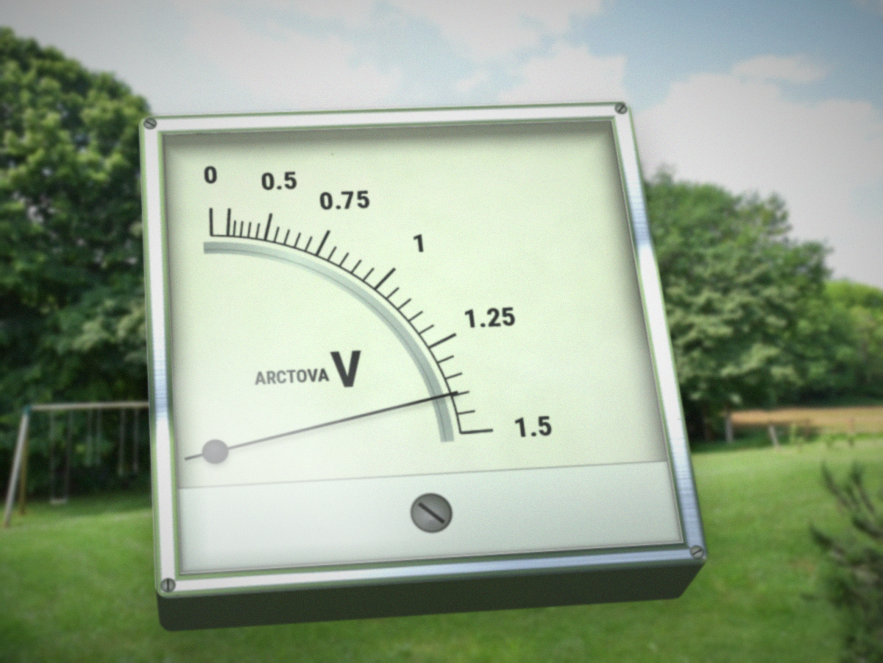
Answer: V 1.4
